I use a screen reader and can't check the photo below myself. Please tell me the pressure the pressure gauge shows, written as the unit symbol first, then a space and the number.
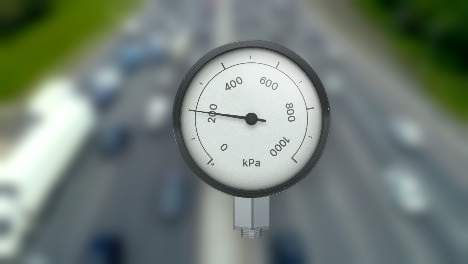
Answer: kPa 200
